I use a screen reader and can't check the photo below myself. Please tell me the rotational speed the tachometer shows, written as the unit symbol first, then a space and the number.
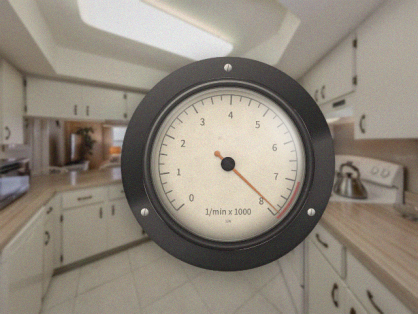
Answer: rpm 7875
